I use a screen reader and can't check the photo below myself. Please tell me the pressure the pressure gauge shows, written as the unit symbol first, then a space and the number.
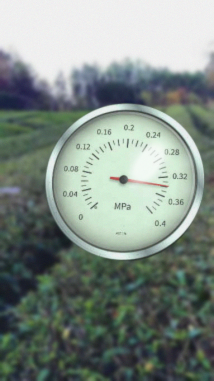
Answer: MPa 0.34
